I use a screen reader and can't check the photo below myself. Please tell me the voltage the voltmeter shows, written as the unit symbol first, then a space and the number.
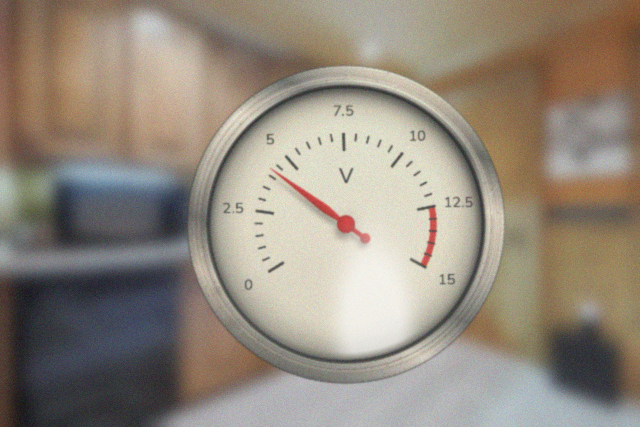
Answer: V 4.25
